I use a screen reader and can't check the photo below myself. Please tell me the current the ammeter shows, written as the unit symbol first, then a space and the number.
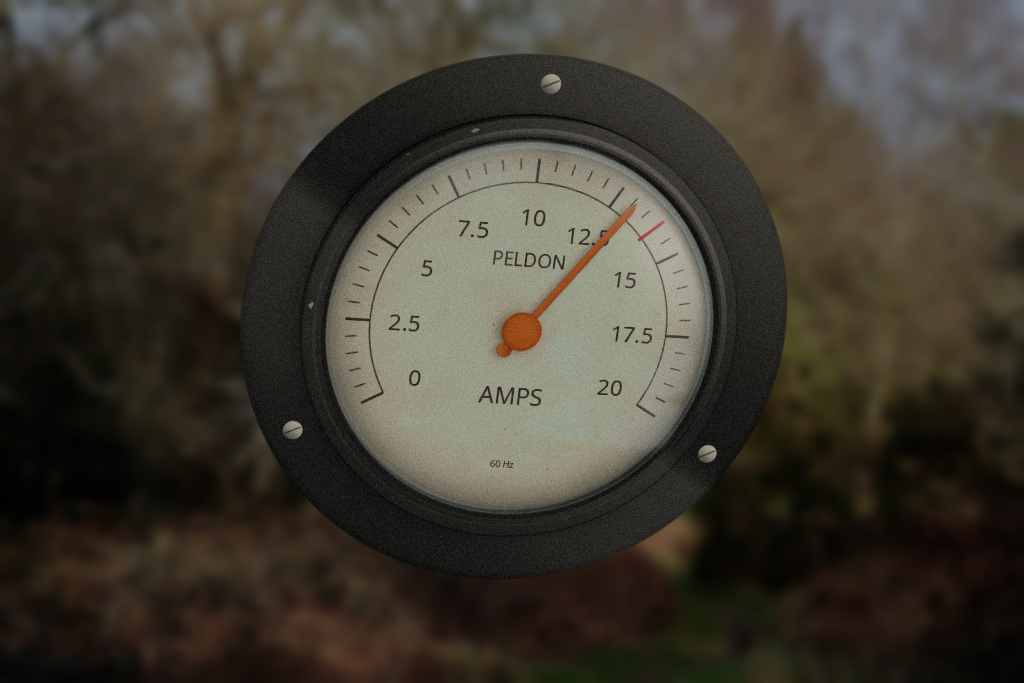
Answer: A 13
